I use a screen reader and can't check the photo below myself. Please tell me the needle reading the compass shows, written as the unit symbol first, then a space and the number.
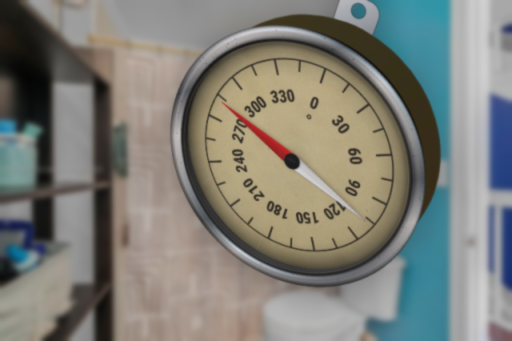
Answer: ° 285
